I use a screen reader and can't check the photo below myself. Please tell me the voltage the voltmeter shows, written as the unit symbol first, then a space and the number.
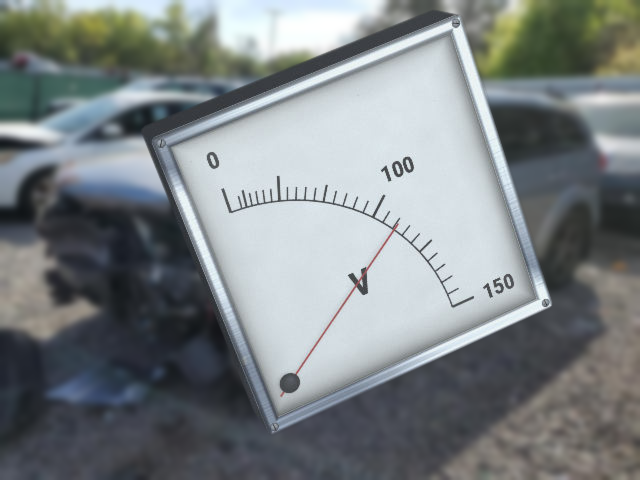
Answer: V 110
